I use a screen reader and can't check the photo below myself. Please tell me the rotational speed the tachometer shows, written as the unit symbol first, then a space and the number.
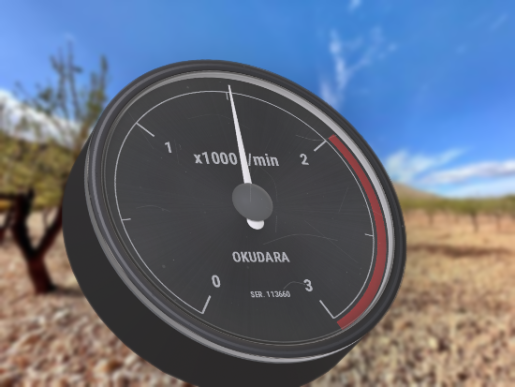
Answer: rpm 1500
